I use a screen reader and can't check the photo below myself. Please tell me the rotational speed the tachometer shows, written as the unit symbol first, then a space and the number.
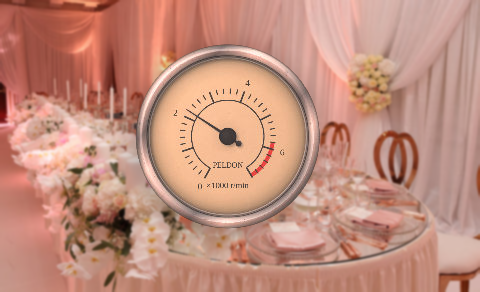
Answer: rpm 2200
